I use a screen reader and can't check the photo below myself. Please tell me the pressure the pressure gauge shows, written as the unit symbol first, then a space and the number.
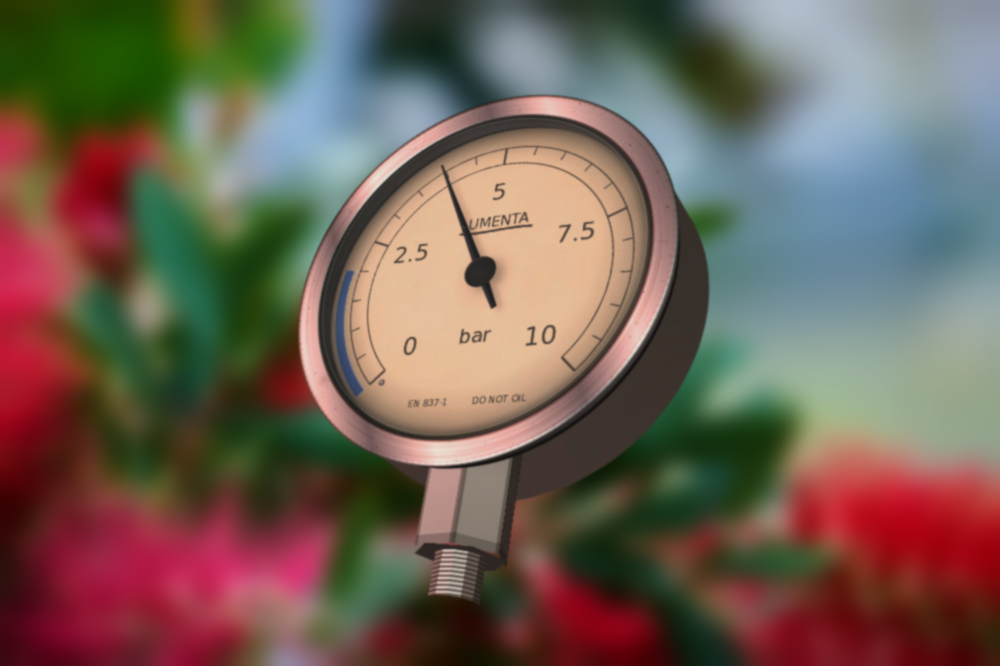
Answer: bar 4
